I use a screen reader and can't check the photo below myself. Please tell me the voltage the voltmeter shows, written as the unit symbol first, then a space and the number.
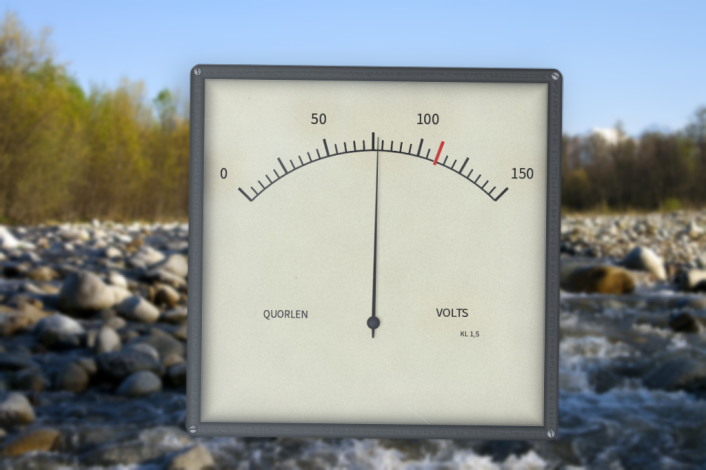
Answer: V 77.5
